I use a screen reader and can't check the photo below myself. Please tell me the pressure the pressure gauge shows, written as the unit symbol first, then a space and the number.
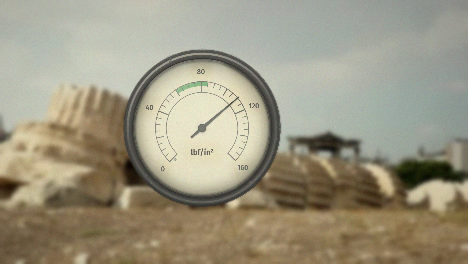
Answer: psi 110
